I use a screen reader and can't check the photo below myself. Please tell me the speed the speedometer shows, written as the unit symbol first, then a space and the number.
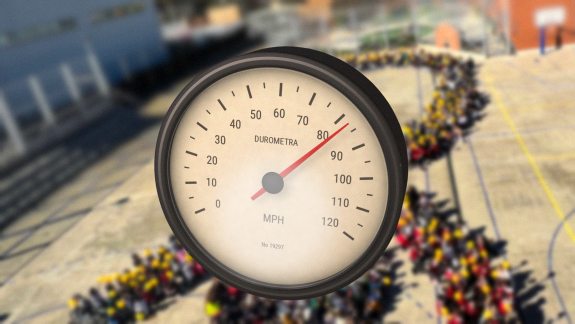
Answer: mph 82.5
